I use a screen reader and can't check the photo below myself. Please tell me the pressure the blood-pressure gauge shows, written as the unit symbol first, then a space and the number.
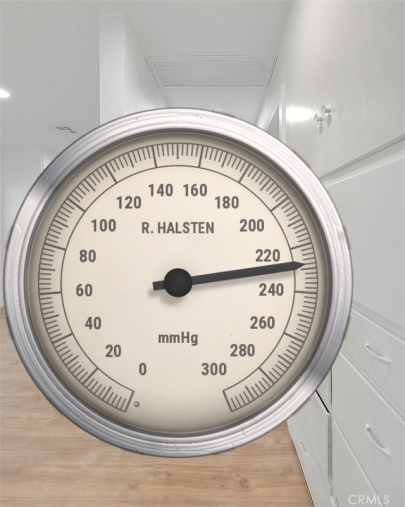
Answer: mmHg 228
